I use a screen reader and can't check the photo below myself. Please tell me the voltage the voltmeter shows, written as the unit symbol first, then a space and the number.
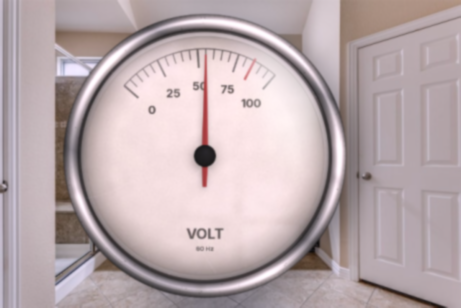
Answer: V 55
